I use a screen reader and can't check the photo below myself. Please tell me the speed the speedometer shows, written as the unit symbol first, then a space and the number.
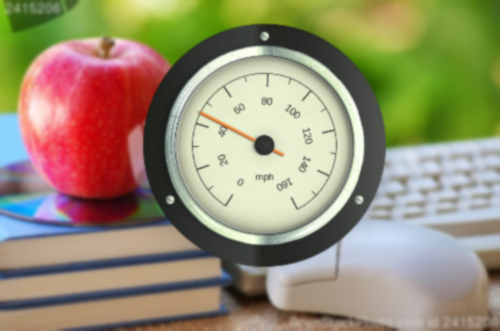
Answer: mph 45
